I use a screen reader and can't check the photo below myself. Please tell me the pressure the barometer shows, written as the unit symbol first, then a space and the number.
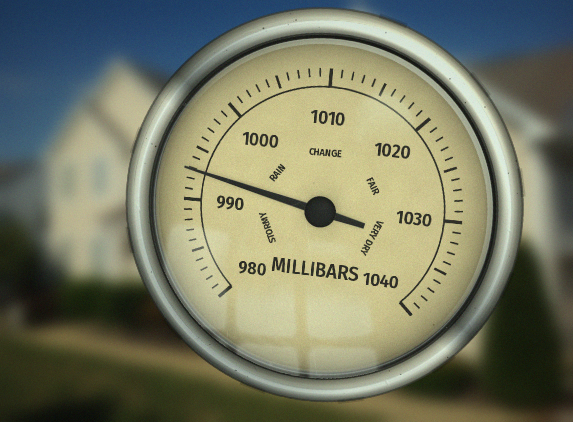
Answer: mbar 993
